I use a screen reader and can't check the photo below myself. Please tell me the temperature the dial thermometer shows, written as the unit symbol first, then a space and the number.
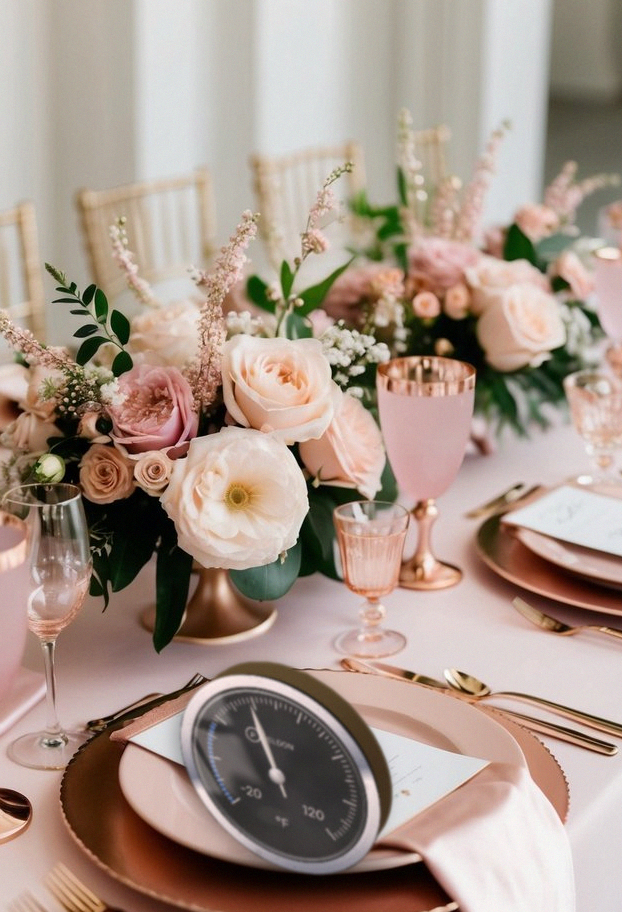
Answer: °F 40
